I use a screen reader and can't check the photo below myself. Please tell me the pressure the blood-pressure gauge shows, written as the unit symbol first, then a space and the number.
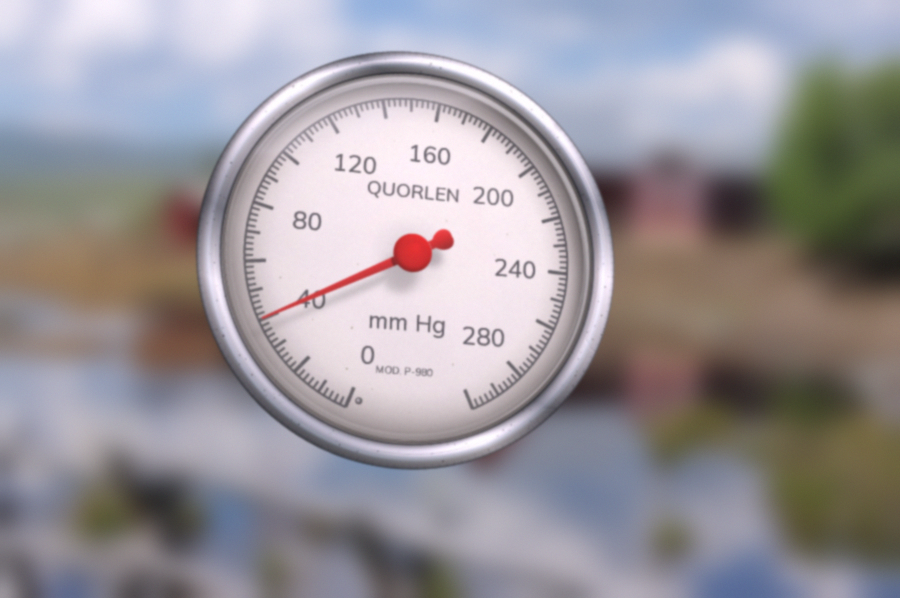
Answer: mmHg 40
